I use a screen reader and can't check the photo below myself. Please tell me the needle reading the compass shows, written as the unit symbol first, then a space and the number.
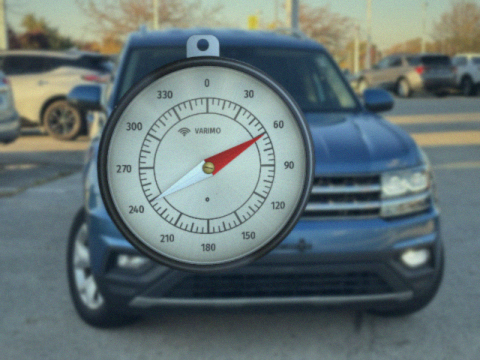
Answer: ° 60
